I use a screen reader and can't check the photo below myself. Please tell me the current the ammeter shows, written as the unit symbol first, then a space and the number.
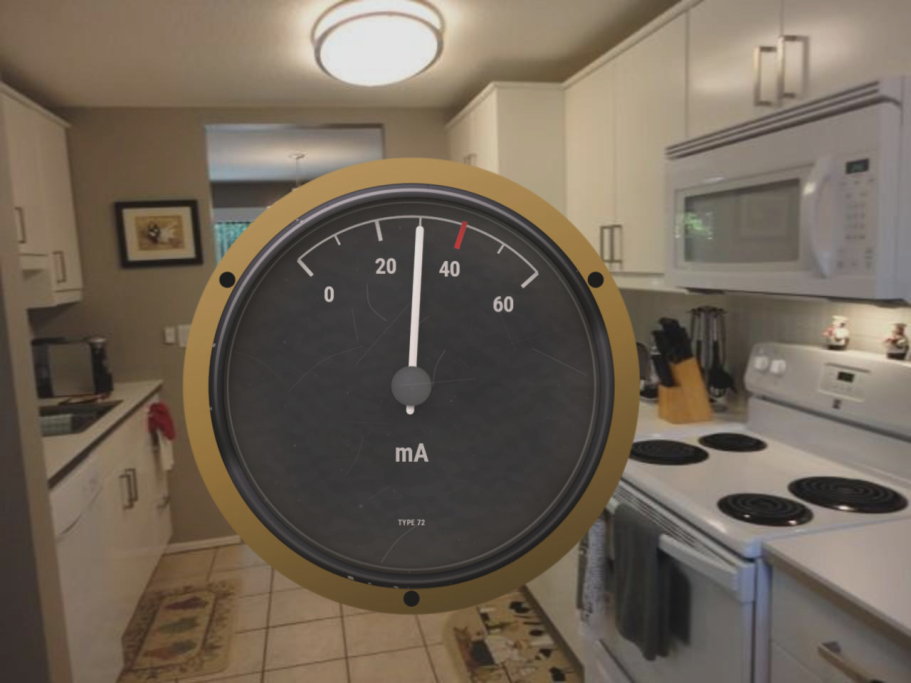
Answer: mA 30
